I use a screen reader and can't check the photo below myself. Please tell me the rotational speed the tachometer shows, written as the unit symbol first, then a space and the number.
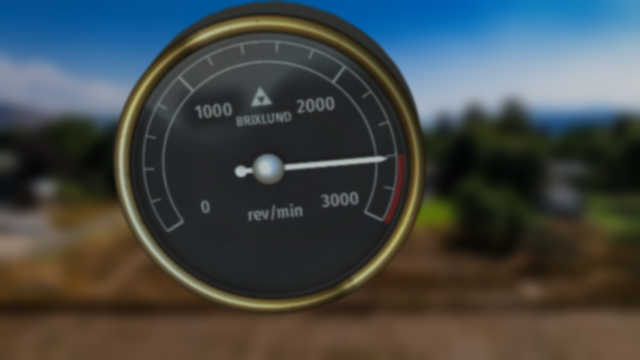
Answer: rpm 2600
